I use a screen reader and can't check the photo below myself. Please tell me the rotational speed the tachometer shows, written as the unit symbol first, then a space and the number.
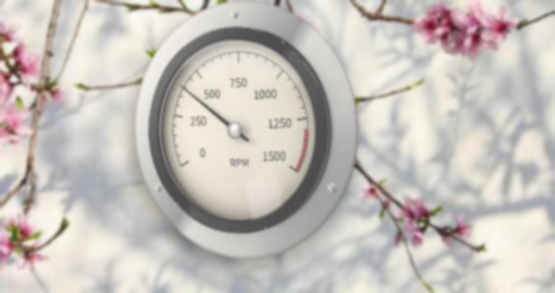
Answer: rpm 400
